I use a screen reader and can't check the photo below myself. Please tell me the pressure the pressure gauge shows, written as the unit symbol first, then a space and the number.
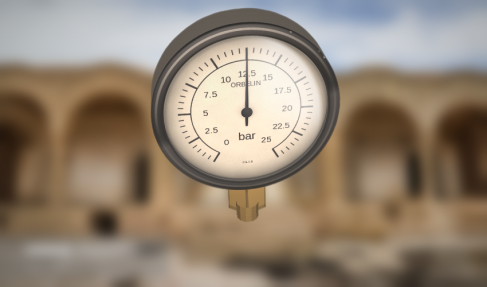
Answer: bar 12.5
